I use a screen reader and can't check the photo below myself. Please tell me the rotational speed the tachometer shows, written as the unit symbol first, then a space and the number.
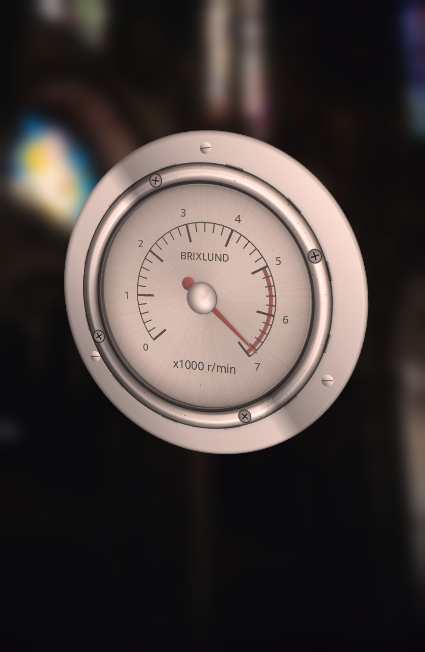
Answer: rpm 6800
